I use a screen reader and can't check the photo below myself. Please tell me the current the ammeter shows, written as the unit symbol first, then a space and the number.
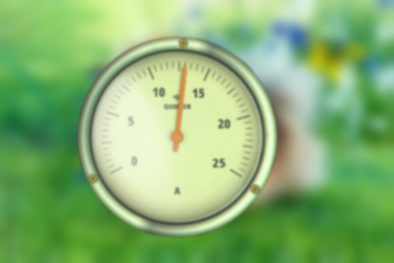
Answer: A 13
